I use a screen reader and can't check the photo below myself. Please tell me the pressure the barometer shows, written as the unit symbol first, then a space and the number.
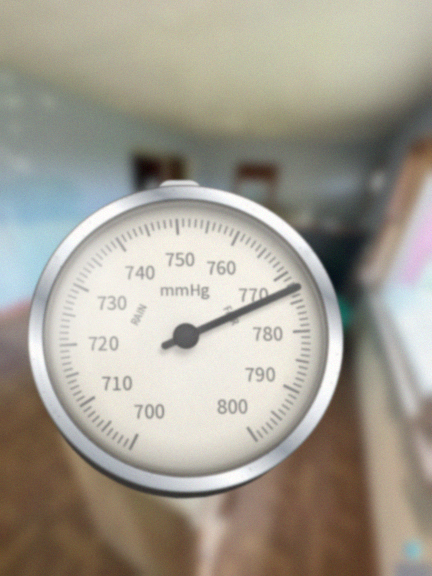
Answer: mmHg 773
